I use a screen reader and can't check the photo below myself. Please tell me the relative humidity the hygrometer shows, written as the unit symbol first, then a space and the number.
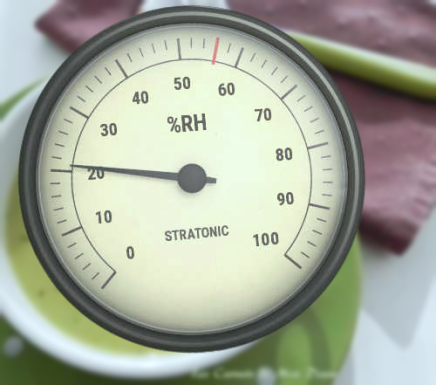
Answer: % 21
